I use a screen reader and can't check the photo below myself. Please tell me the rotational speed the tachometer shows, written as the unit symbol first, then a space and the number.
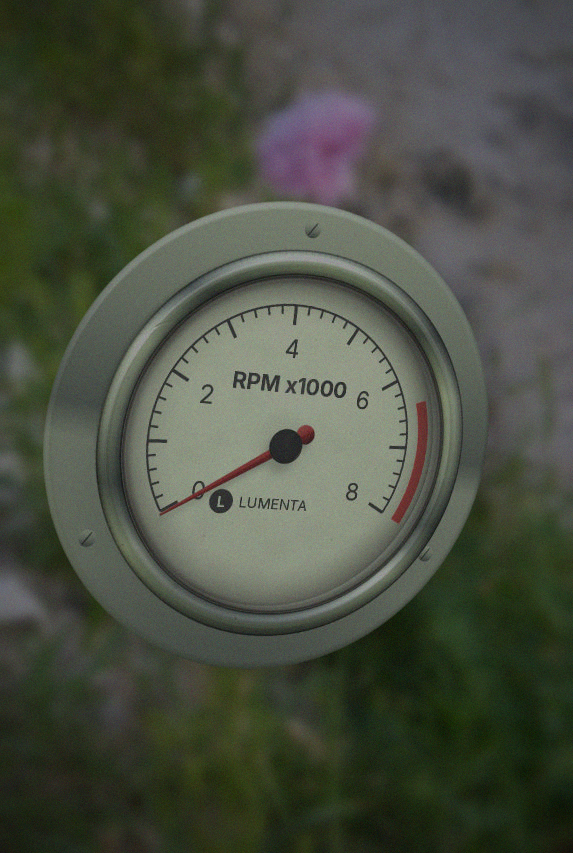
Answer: rpm 0
